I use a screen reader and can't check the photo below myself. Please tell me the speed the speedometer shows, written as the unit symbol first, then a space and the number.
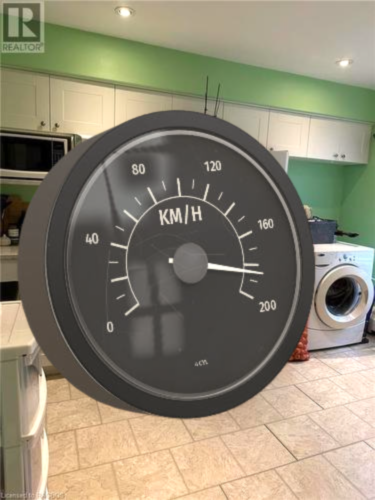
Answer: km/h 185
